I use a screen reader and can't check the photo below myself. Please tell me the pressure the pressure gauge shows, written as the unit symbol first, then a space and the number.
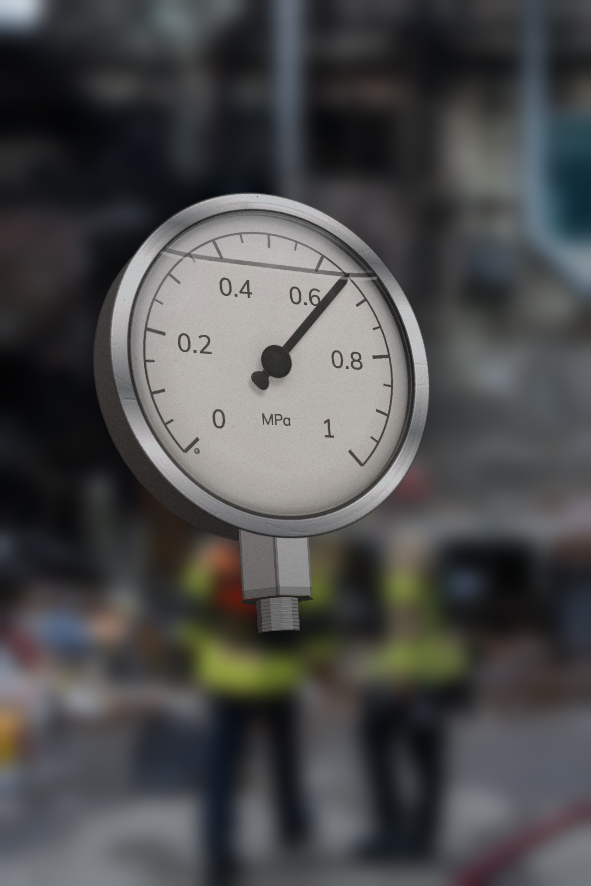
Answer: MPa 0.65
